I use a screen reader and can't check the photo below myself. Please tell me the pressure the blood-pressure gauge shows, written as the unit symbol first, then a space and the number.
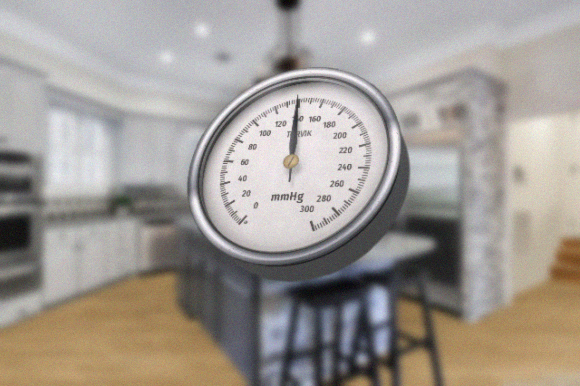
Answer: mmHg 140
